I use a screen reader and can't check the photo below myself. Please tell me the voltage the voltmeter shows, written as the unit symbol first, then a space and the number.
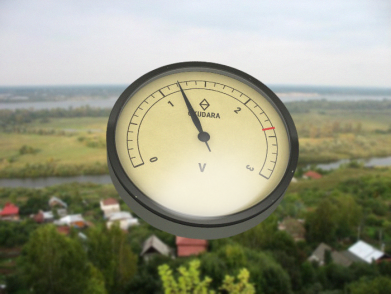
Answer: V 1.2
